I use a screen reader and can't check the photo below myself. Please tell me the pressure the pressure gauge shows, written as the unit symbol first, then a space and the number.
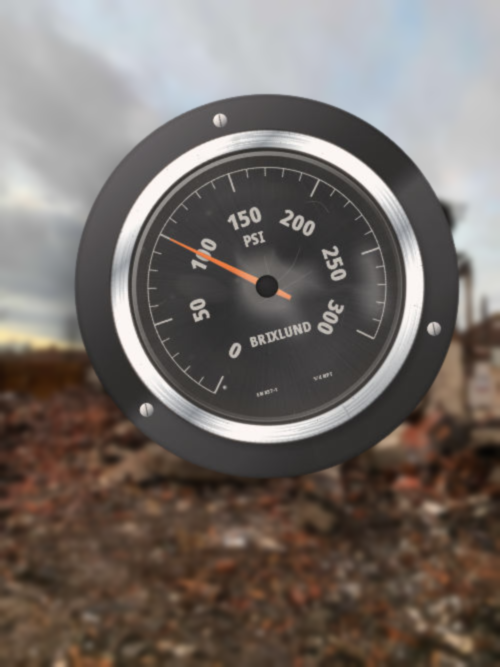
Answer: psi 100
